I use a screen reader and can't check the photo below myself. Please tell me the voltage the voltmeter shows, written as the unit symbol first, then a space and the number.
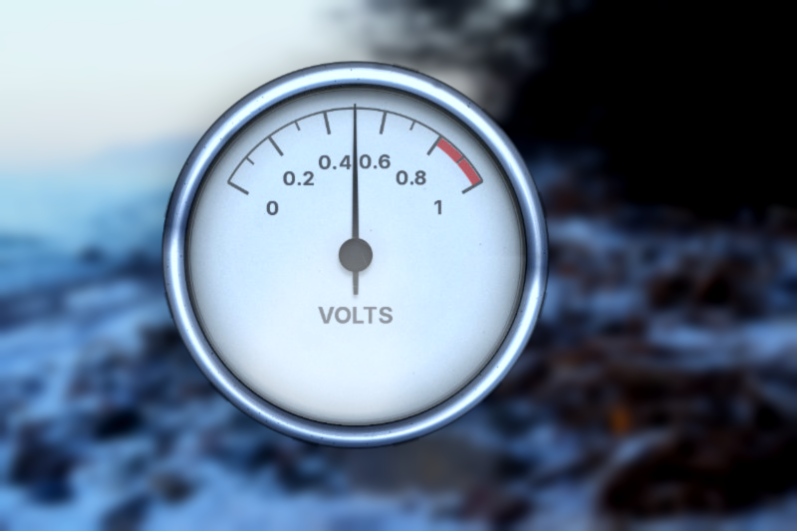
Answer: V 0.5
